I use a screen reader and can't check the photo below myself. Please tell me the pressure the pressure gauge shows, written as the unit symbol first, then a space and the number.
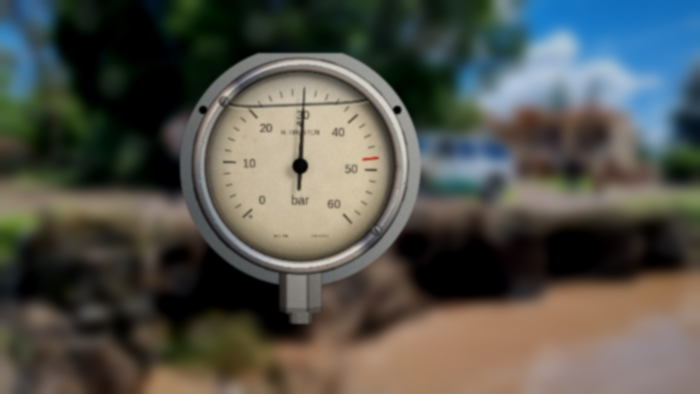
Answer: bar 30
